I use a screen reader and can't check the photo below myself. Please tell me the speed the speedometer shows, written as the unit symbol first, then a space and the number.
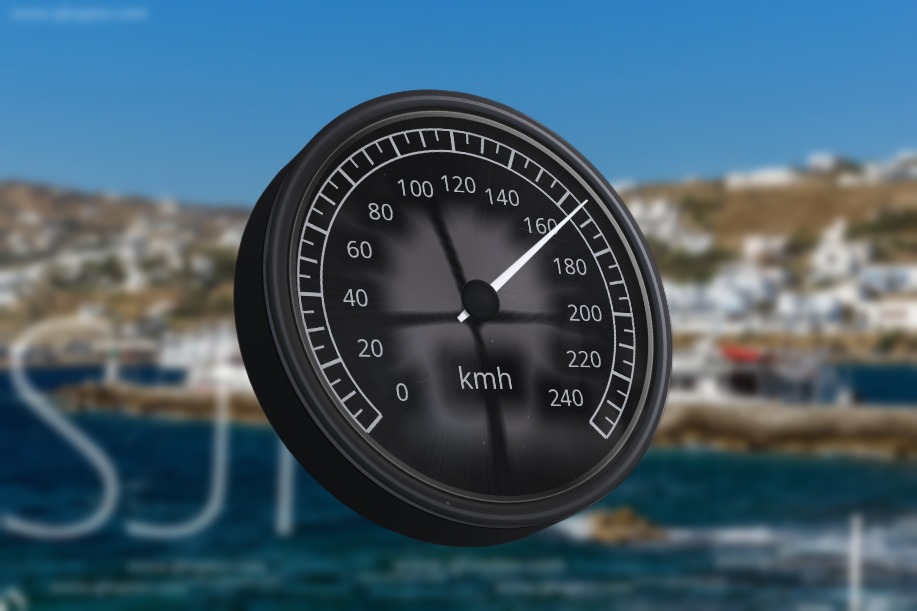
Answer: km/h 165
